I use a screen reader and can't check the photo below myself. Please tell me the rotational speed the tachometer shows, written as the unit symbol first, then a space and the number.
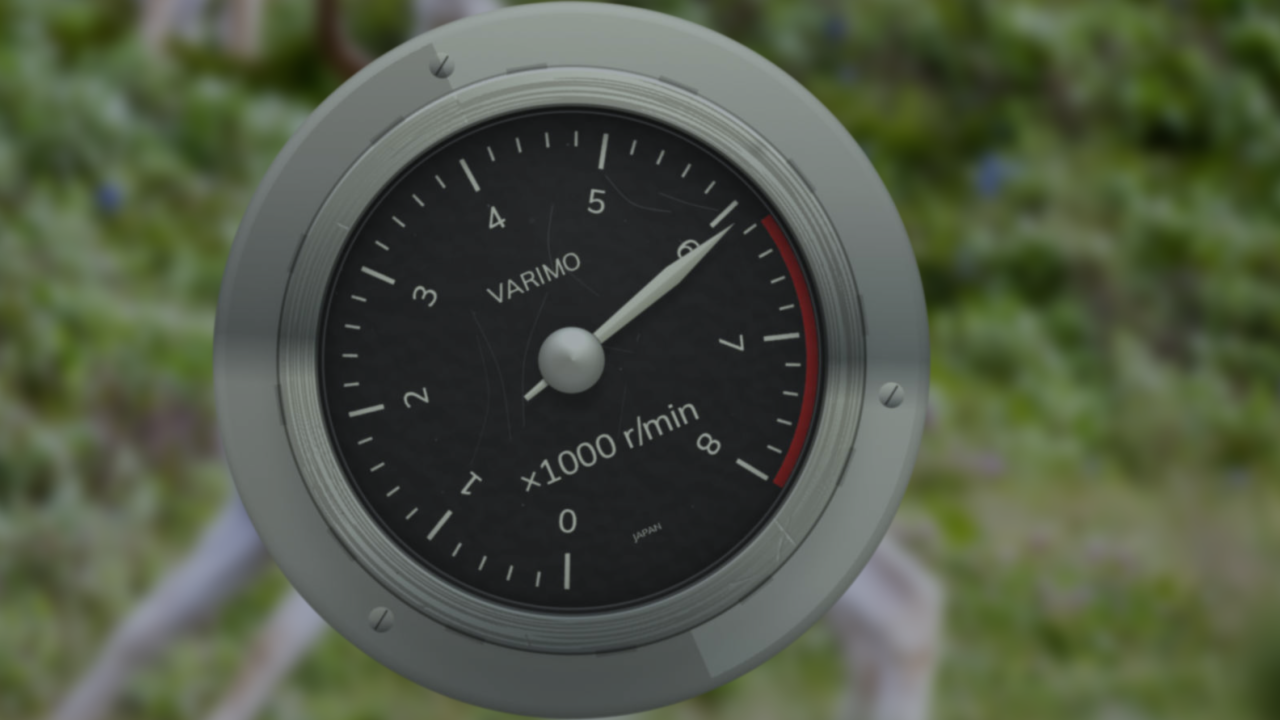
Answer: rpm 6100
